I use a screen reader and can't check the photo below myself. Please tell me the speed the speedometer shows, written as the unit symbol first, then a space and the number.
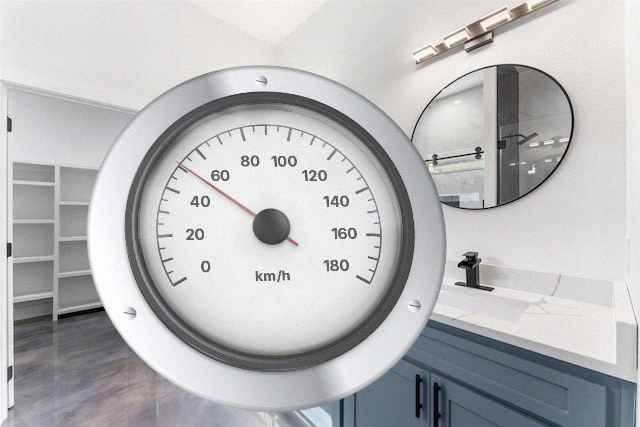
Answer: km/h 50
